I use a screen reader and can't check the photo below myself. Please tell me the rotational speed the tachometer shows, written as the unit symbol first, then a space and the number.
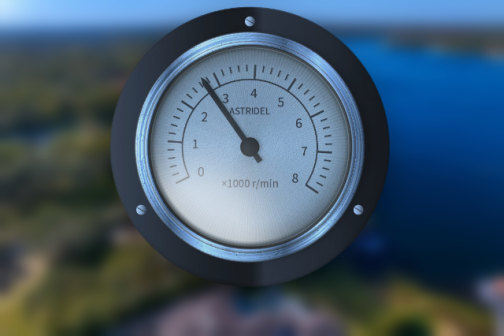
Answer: rpm 2700
